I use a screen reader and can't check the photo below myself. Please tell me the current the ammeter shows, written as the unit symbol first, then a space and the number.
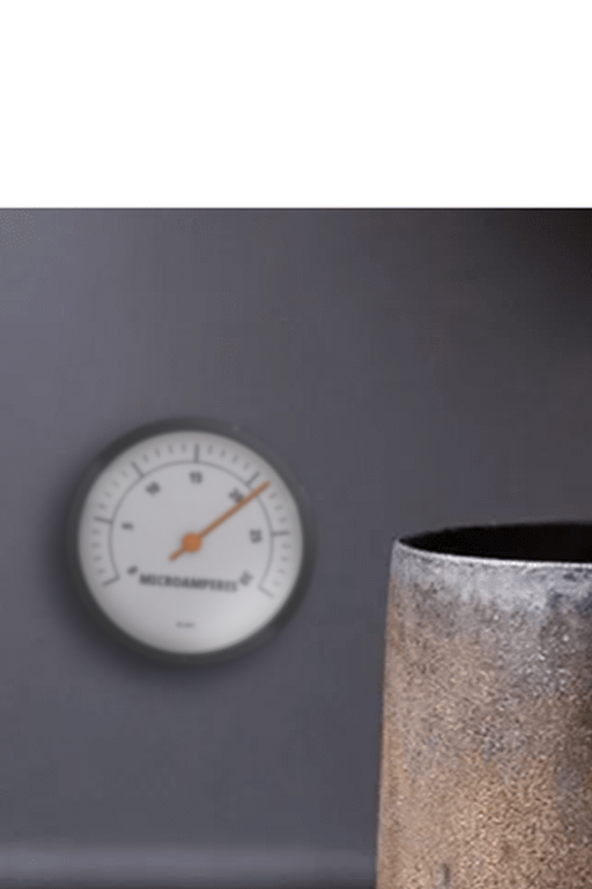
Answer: µA 21
